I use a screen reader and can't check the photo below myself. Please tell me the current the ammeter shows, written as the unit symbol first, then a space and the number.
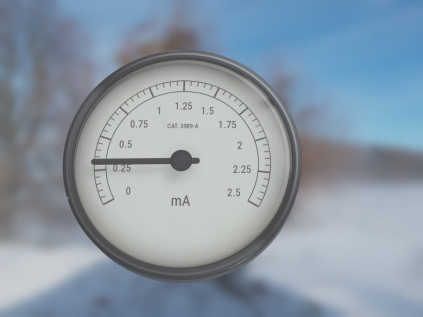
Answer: mA 0.3
